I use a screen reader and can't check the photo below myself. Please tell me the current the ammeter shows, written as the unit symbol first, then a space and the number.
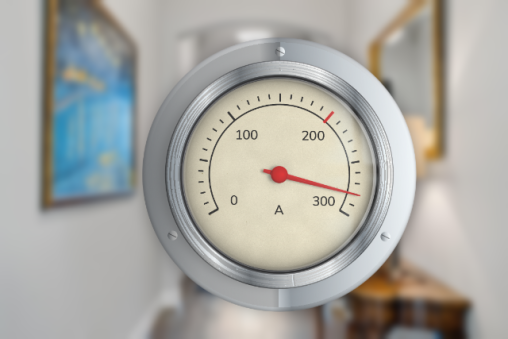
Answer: A 280
